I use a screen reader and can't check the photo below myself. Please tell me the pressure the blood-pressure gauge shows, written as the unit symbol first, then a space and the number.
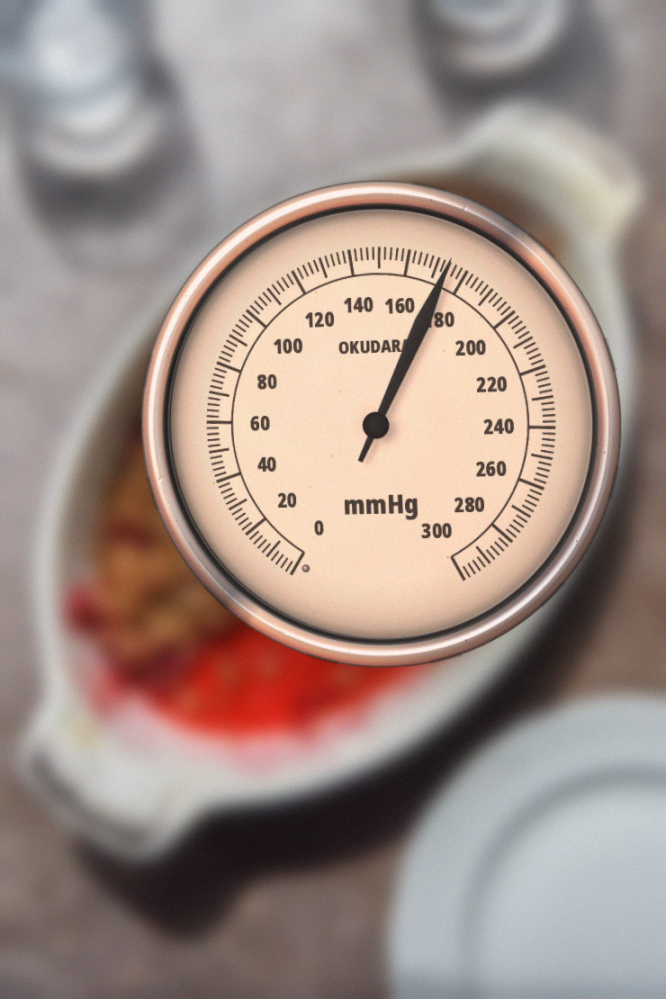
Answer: mmHg 174
